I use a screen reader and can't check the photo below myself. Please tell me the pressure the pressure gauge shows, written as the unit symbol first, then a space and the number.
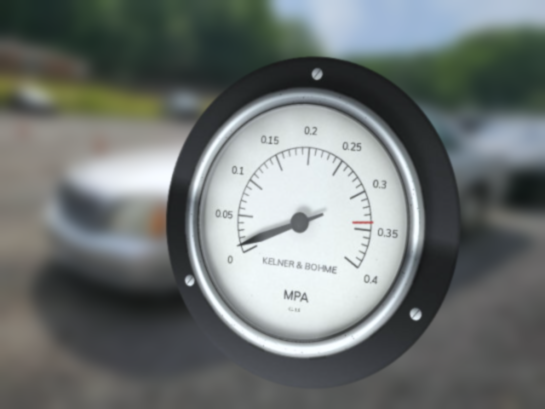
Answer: MPa 0.01
